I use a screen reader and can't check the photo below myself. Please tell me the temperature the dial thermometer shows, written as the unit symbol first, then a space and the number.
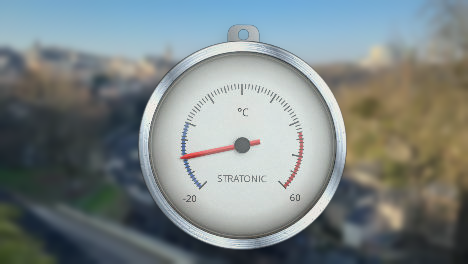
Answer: °C -10
